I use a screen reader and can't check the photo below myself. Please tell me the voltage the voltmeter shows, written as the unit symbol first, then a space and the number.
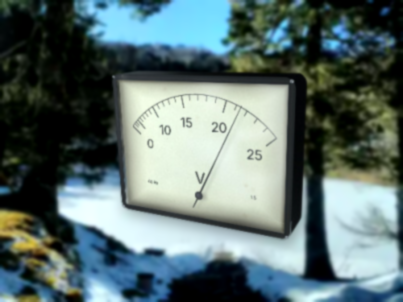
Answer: V 21.5
